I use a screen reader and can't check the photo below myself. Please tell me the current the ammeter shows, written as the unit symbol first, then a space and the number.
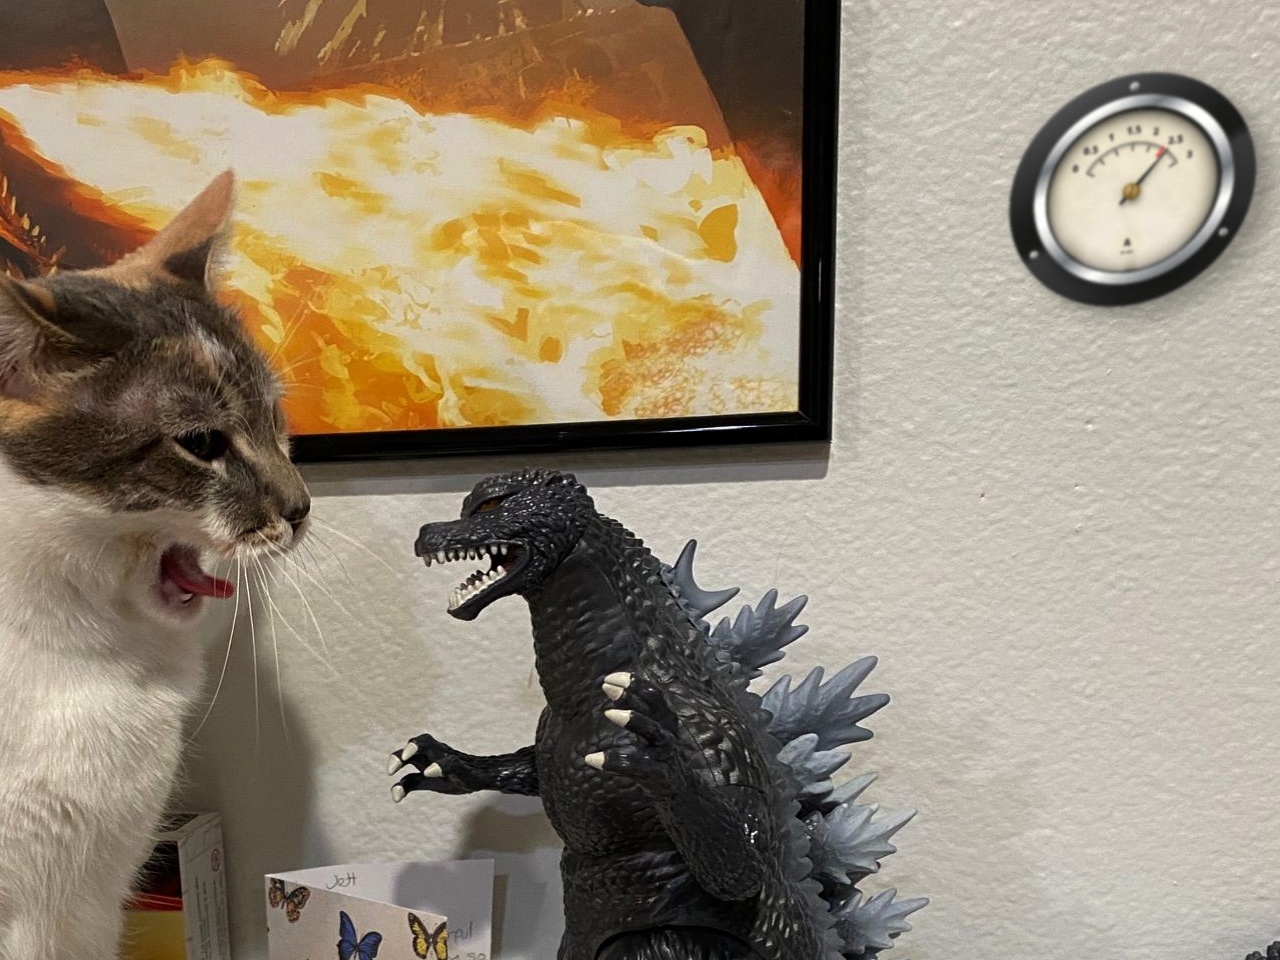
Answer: A 2.5
